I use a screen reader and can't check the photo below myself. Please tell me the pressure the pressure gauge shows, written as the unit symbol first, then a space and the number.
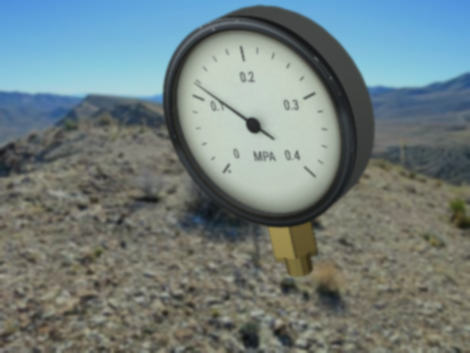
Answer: MPa 0.12
